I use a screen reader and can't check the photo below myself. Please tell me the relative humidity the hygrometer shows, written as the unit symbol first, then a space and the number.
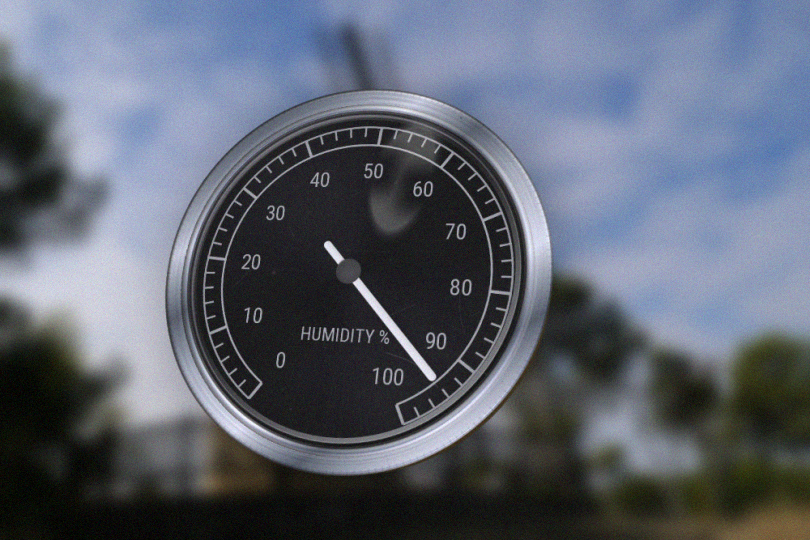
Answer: % 94
